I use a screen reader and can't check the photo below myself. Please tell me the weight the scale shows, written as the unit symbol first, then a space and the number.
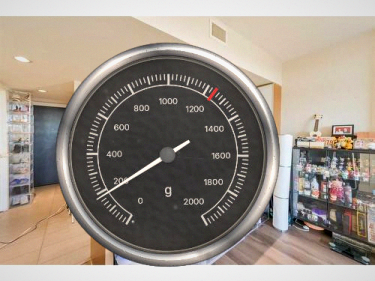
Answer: g 180
